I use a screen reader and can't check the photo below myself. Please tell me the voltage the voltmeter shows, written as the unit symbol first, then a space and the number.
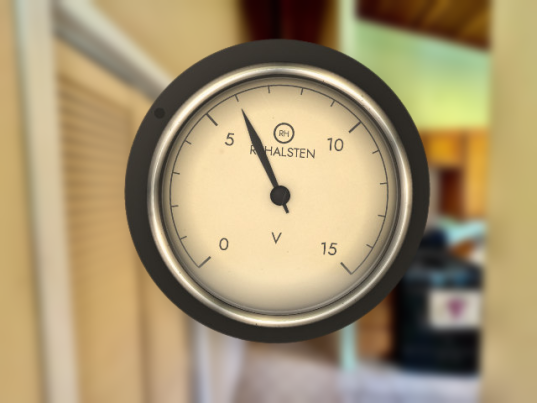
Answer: V 6
